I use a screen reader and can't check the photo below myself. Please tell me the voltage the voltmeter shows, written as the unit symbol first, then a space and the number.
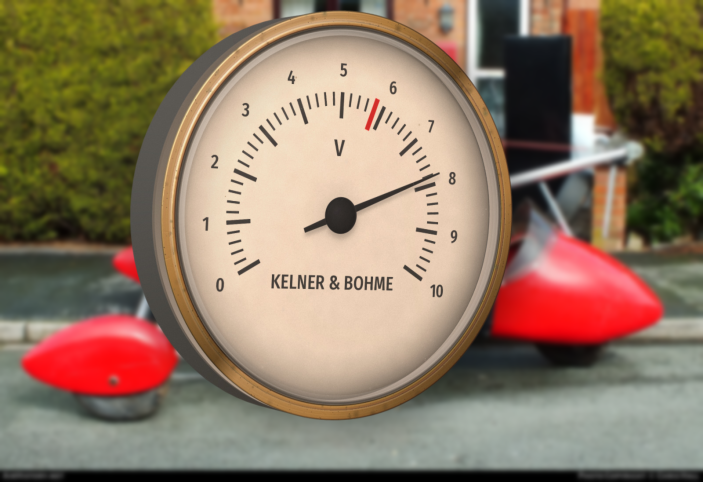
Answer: V 7.8
